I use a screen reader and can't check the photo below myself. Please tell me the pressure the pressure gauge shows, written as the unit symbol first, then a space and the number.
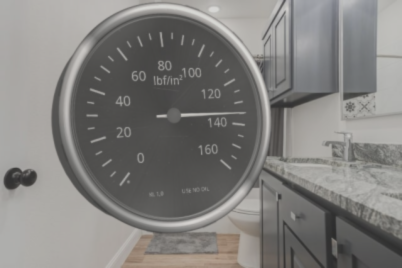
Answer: psi 135
